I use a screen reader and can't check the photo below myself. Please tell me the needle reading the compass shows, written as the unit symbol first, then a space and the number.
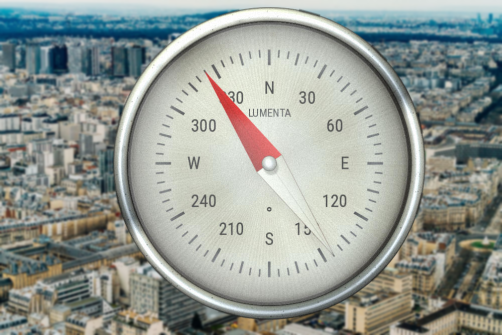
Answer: ° 325
